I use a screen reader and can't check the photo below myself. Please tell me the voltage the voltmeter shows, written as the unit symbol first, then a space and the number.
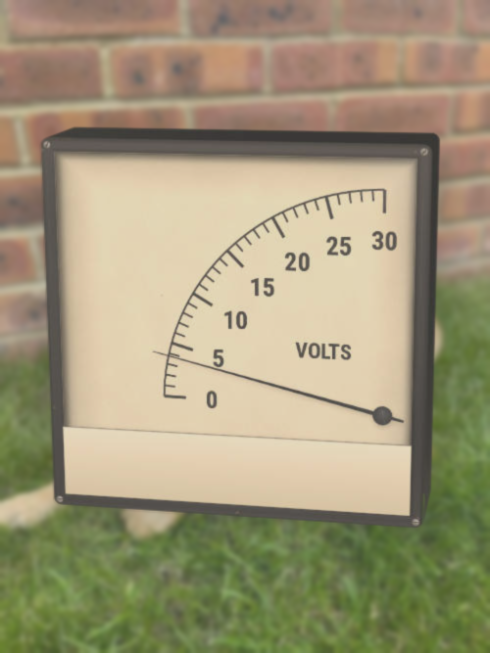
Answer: V 4
